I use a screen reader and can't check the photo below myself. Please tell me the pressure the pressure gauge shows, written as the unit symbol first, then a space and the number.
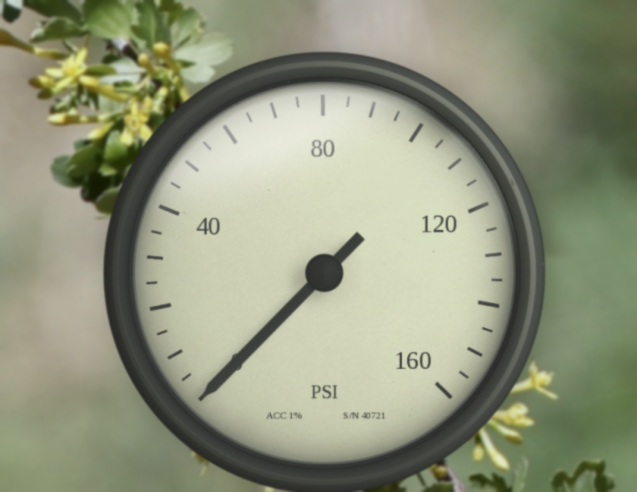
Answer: psi 0
